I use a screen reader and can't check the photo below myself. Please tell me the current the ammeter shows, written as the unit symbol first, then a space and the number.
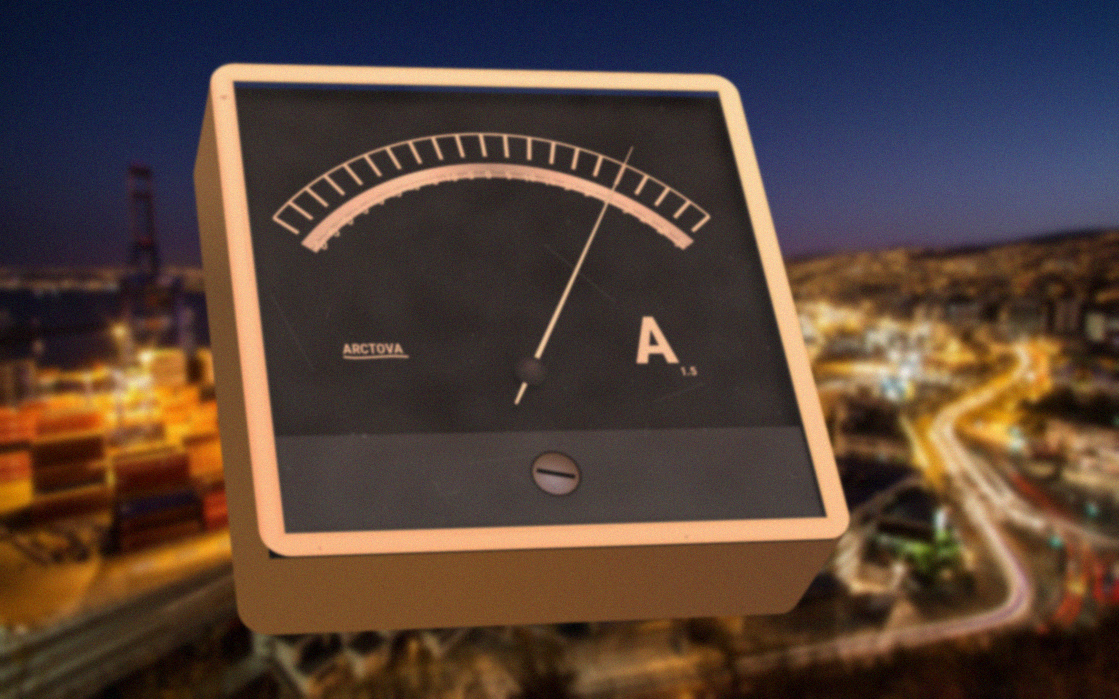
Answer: A 30
